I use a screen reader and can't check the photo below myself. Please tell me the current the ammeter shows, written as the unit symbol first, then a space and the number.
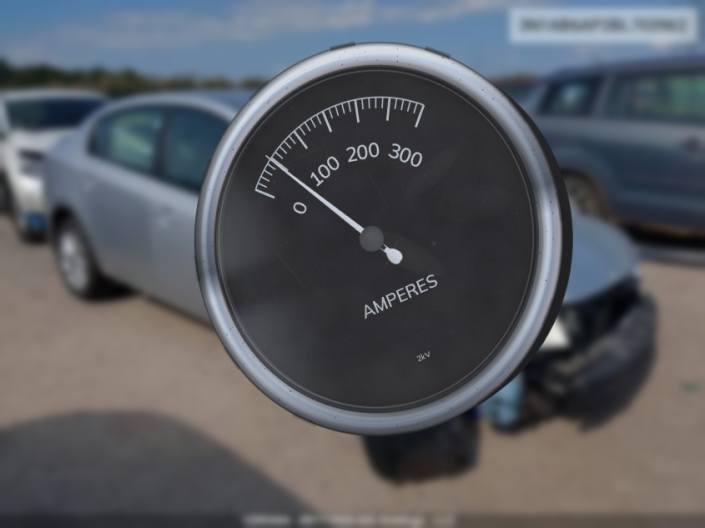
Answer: A 50
